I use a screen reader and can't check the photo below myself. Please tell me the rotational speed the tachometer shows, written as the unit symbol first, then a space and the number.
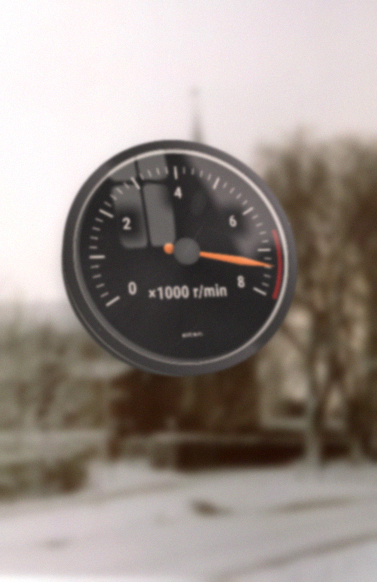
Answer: rpm 7400
